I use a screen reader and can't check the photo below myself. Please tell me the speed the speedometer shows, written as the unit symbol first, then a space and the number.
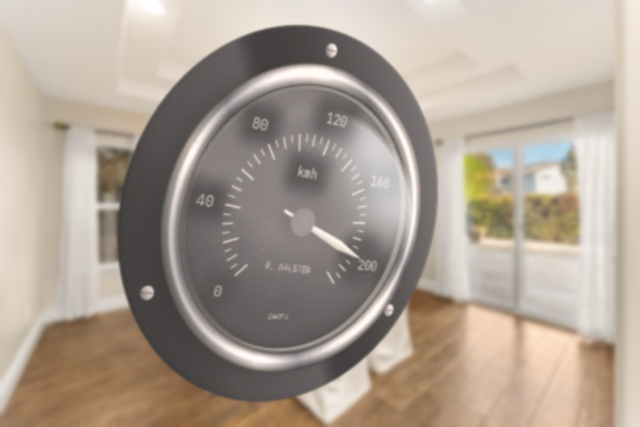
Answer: km/h 200
